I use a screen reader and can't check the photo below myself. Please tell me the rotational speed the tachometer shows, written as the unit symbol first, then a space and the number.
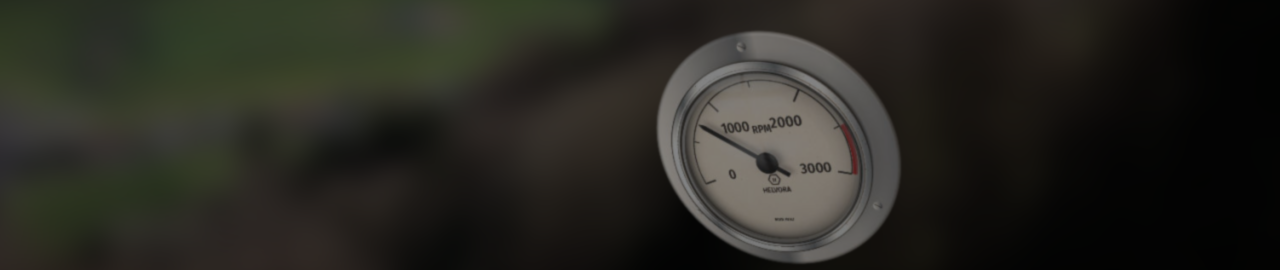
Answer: rpm 750
